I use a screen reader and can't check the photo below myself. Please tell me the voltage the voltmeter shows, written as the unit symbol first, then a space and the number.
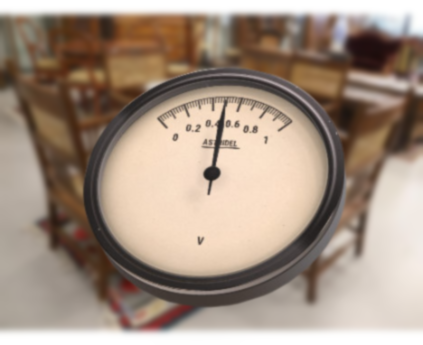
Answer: V 0.5
